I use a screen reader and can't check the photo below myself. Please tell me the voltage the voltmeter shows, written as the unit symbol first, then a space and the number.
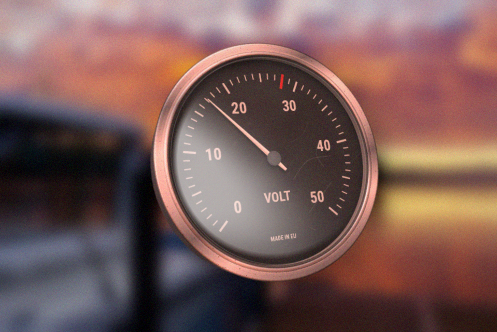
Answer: V 17
